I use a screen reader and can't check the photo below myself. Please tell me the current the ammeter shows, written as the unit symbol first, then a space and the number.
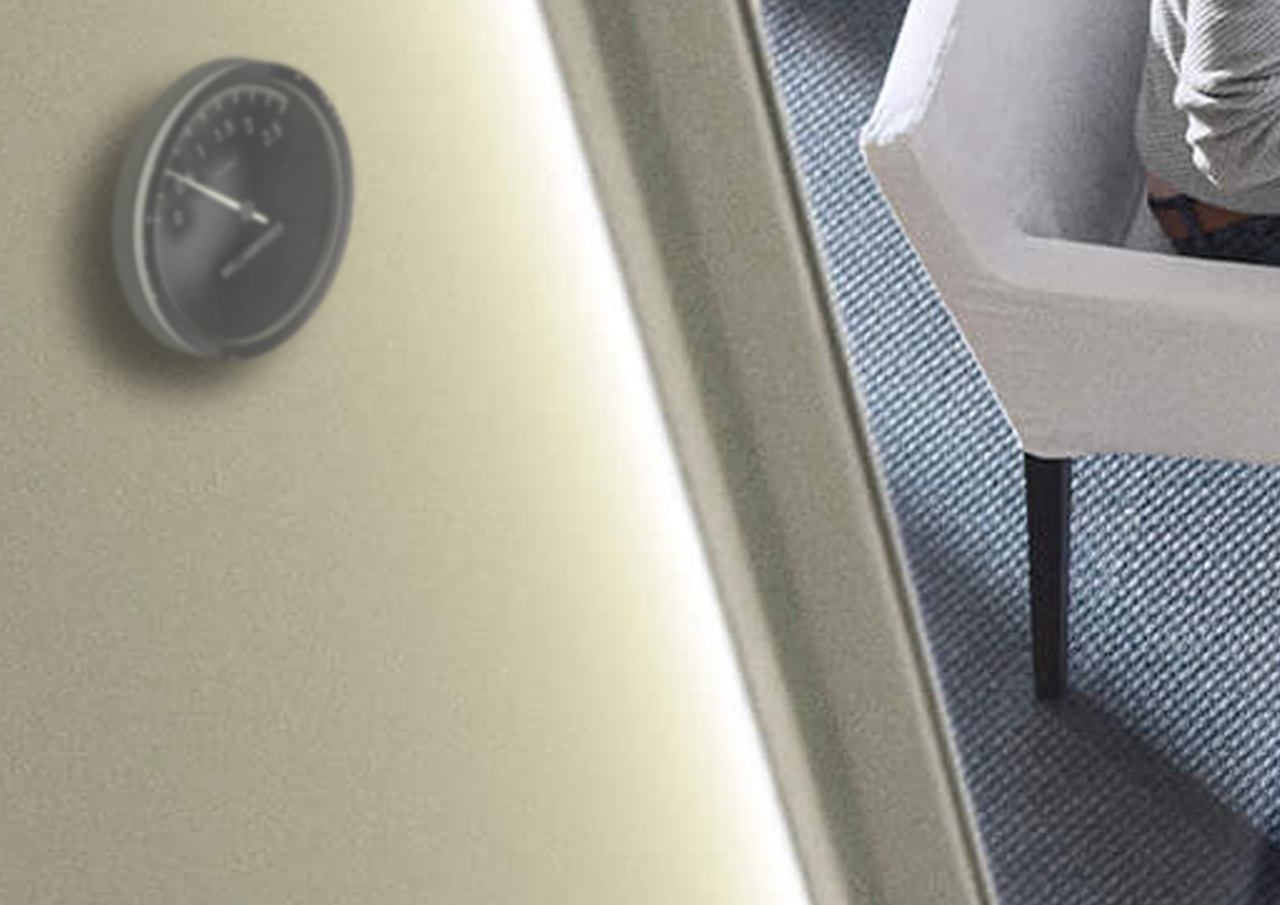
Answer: mA 0.5
